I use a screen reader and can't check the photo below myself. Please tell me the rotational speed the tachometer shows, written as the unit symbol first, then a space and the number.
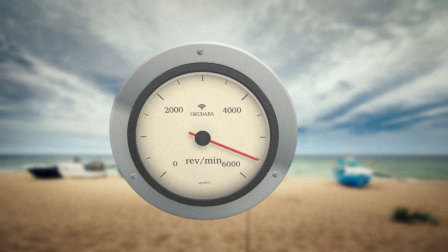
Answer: rpm 5500
